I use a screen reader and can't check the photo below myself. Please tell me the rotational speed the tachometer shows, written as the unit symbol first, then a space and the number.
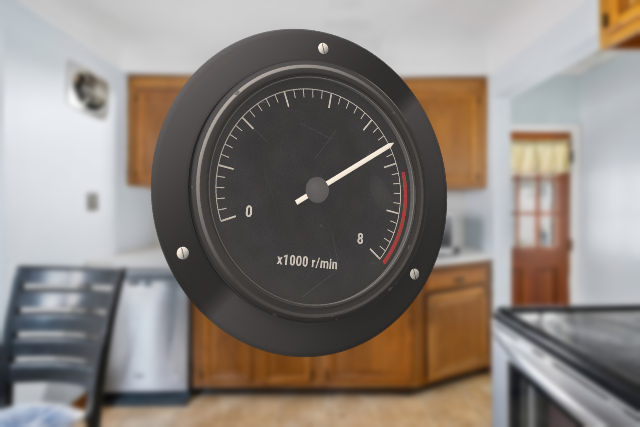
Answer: rpm 5600
